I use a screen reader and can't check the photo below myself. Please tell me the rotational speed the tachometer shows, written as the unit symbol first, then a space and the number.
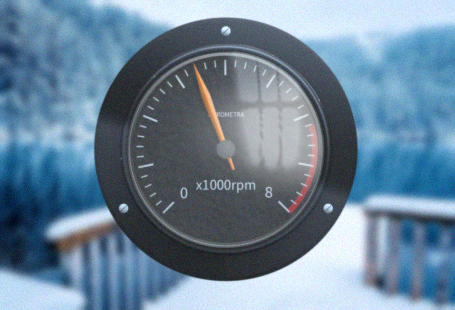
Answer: rpm 3400
